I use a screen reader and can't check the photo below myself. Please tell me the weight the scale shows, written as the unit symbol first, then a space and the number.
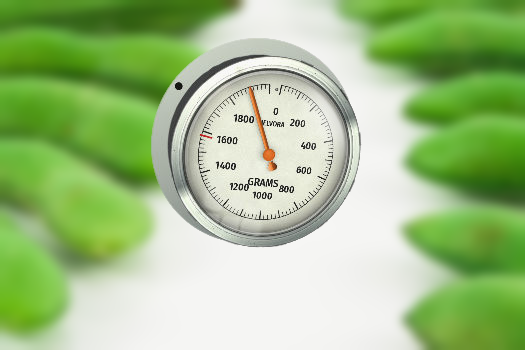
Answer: g 1900
